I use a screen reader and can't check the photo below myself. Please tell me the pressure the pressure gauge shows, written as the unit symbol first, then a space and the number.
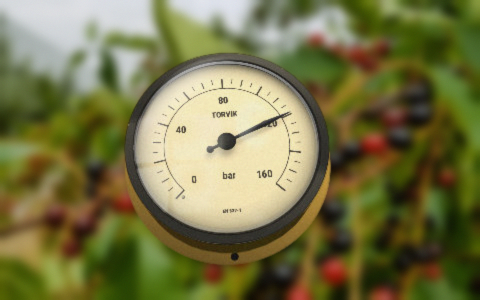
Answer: bar 120
